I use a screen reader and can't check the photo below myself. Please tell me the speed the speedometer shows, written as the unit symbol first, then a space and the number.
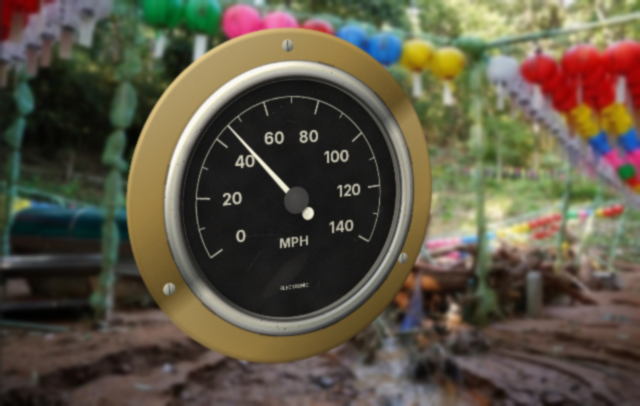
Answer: mph 45
